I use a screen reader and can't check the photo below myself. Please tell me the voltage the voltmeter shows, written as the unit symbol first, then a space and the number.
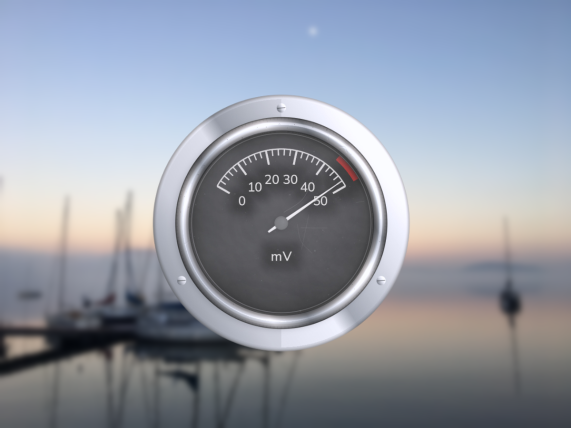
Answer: mV 48
